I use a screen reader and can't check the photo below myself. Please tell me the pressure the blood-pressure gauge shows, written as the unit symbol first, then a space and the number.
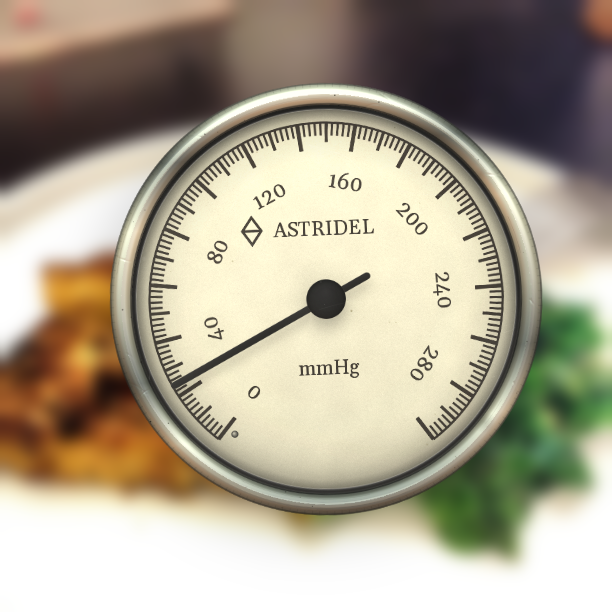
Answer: mmHg 24
